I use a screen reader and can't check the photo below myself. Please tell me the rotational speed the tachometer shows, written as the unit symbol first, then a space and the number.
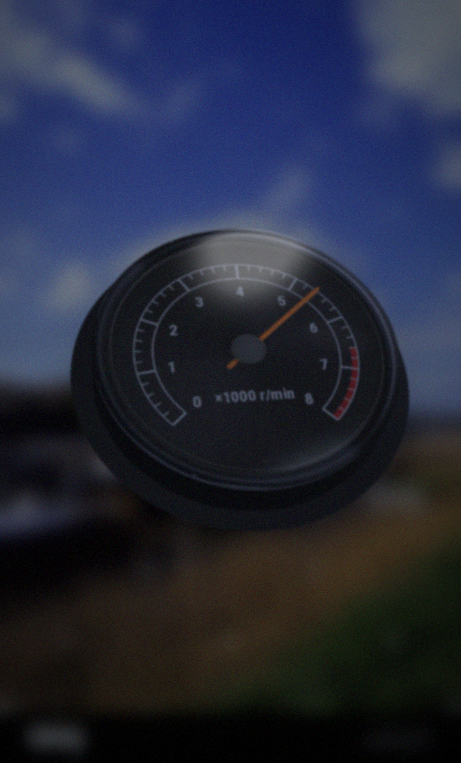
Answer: rpm 5400
